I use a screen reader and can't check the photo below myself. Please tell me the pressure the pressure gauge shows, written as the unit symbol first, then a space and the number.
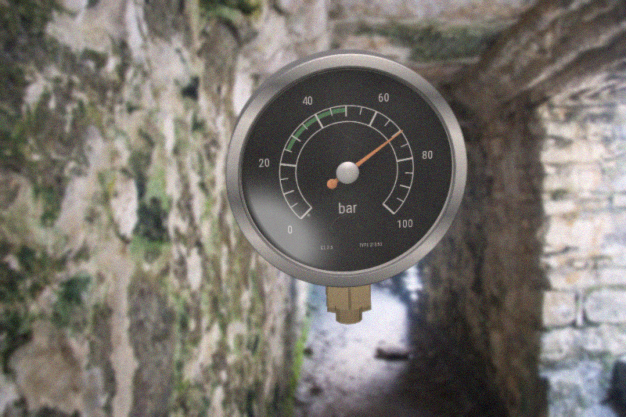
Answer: bar 70
